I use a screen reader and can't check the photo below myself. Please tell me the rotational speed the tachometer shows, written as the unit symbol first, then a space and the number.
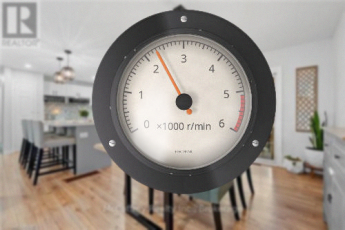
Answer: rpm 2300
